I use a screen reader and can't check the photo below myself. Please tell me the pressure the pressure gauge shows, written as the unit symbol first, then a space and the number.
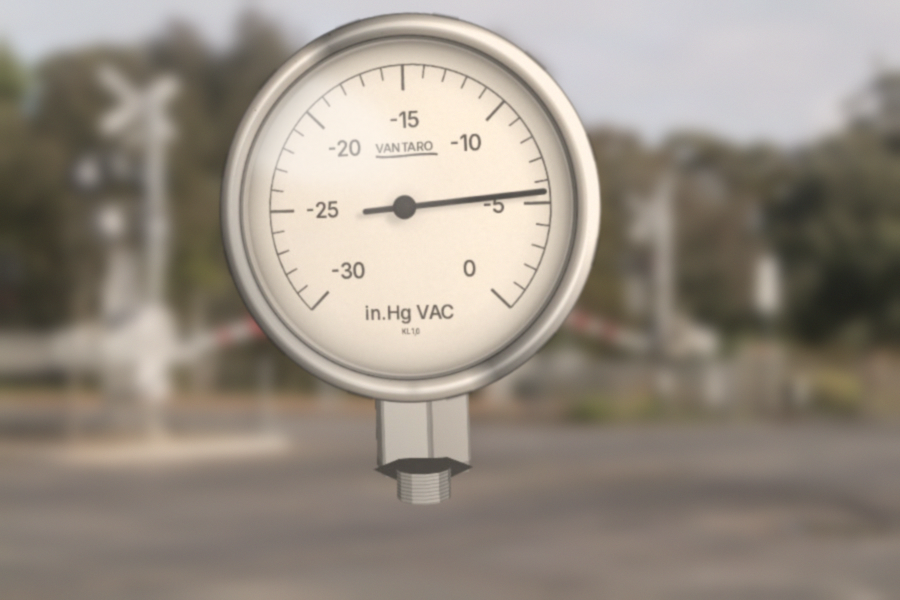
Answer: inHg -5.5
